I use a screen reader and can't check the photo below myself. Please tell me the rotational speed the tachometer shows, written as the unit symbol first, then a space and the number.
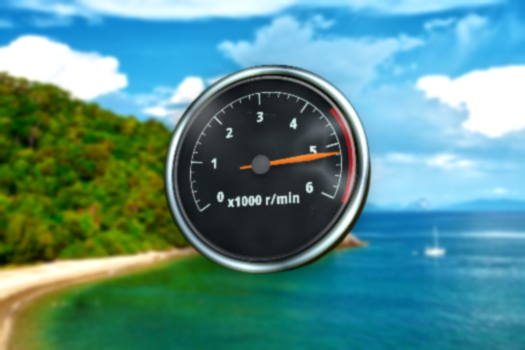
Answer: rpm 5200
